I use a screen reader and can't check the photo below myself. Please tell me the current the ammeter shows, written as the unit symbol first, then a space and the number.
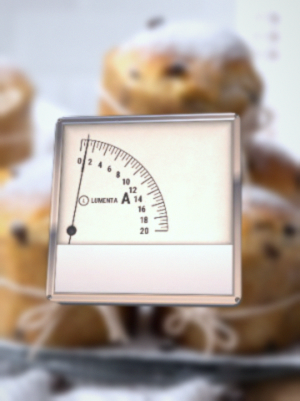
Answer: A 1
